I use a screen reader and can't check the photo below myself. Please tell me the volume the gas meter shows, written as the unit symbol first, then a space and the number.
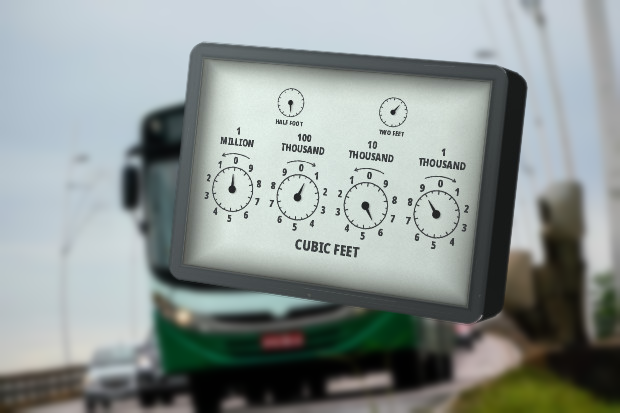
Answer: ft³ 5900
